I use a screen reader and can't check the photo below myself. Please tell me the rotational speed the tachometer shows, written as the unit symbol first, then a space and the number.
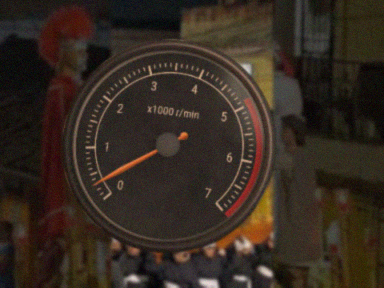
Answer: rpm 300
